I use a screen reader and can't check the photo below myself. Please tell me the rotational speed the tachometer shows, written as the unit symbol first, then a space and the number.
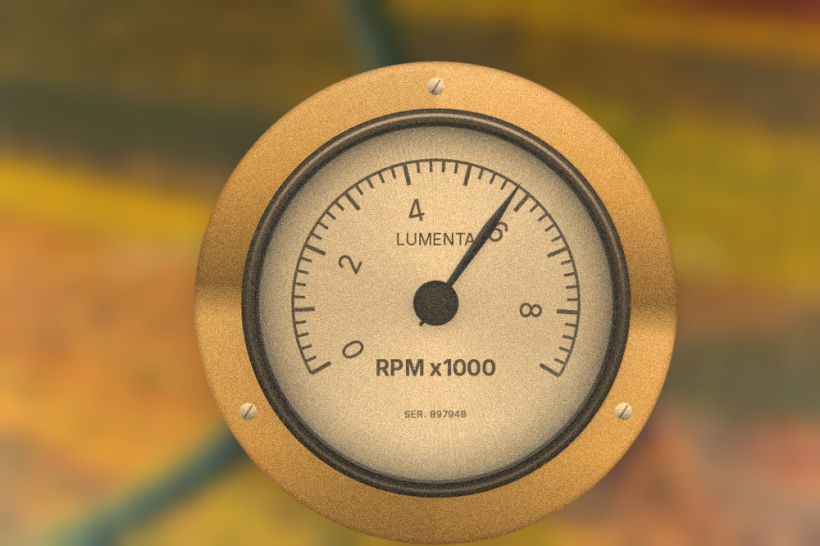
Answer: rpm 5800
